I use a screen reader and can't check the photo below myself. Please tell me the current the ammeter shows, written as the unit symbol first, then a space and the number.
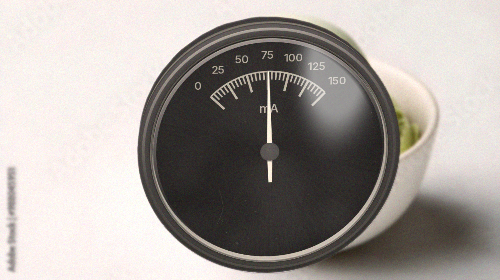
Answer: mA 75
